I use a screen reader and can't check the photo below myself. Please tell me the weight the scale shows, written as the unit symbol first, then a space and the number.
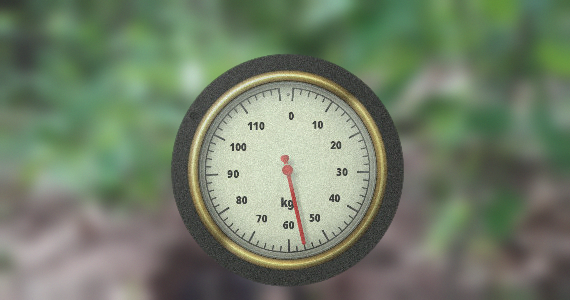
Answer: kg 56
